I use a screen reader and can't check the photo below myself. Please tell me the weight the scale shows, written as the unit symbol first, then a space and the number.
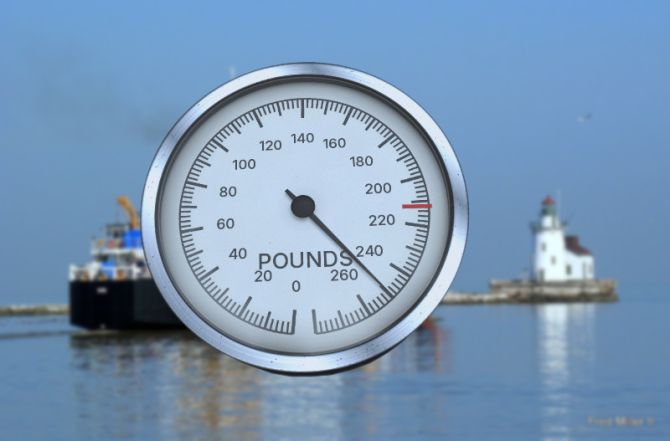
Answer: lb 250
